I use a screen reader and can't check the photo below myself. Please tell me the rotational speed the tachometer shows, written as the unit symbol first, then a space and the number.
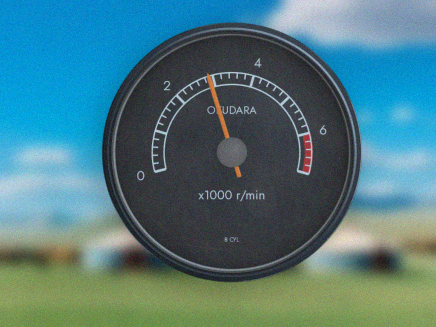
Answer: rpm 2900
